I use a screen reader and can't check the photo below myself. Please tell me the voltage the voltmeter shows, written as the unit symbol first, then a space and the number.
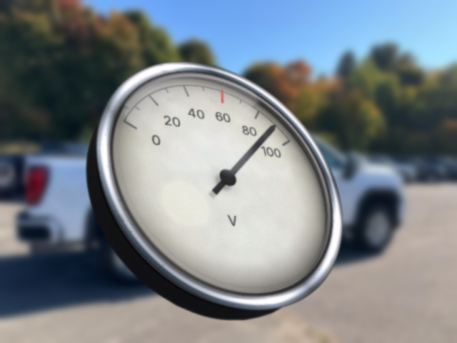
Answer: V 90
